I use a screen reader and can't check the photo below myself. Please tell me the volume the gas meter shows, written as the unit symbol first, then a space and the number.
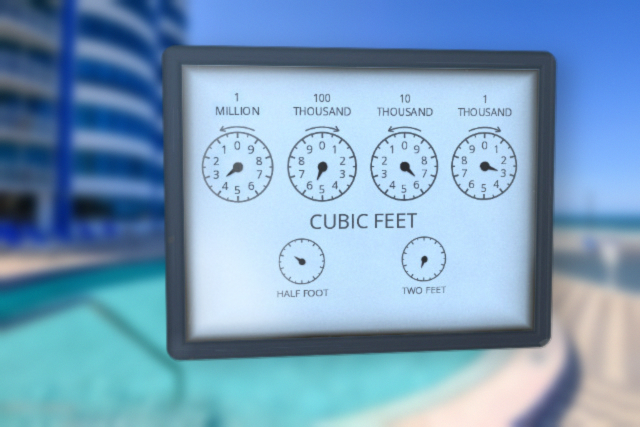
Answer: ft³ 356300
